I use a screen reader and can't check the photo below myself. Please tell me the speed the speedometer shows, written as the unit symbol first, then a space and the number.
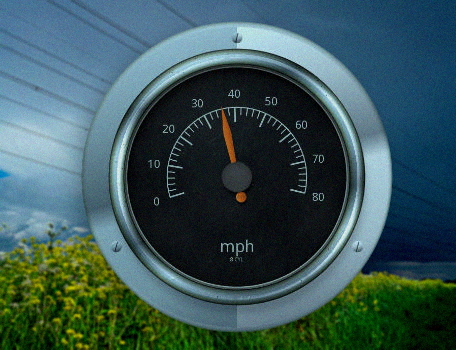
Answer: mph 36
